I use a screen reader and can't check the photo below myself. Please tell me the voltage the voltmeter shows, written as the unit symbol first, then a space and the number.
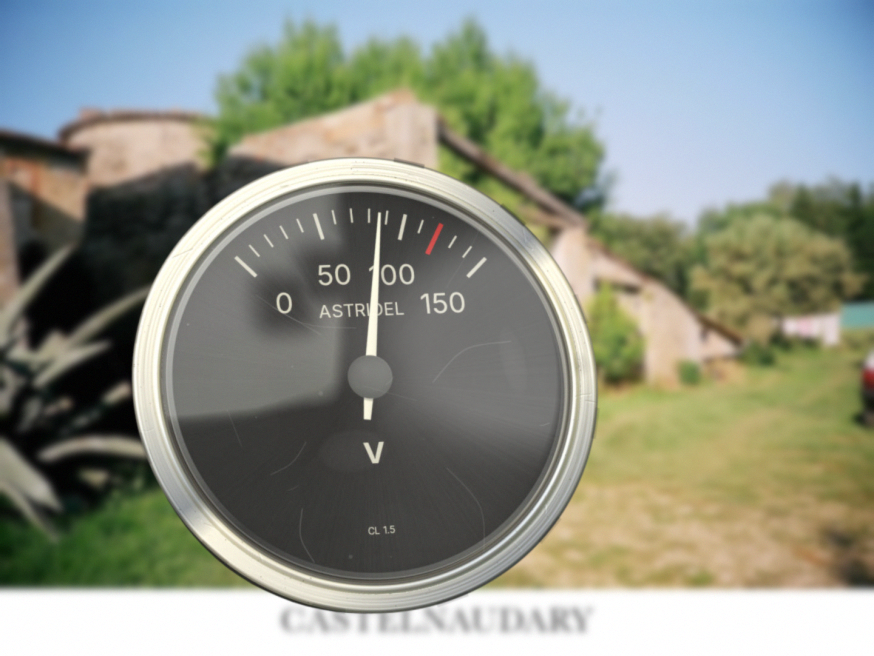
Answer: V 85
